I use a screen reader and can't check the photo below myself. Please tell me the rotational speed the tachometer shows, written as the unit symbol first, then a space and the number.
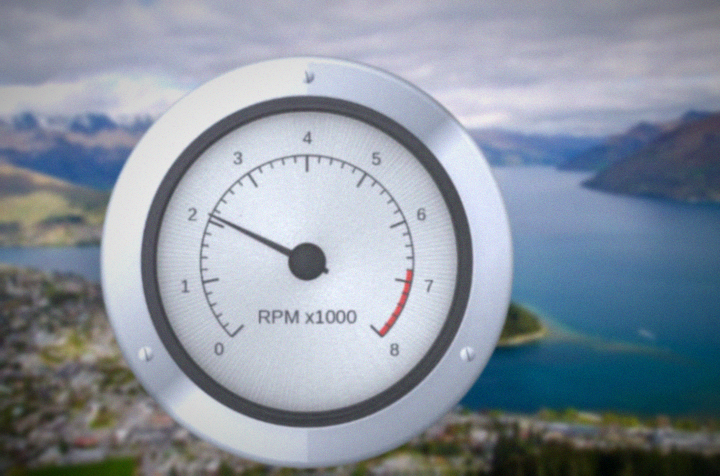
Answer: rpm 2100
